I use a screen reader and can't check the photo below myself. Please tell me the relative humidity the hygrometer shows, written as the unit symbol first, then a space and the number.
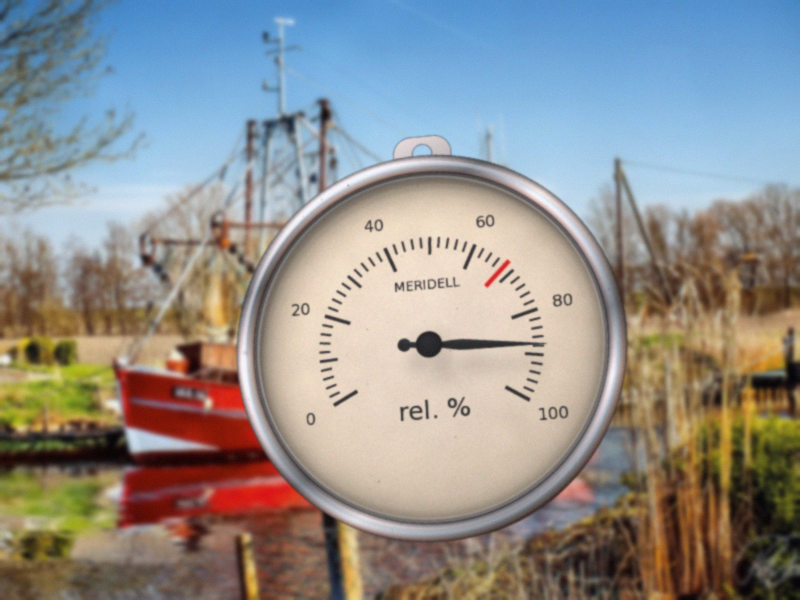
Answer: % 88
